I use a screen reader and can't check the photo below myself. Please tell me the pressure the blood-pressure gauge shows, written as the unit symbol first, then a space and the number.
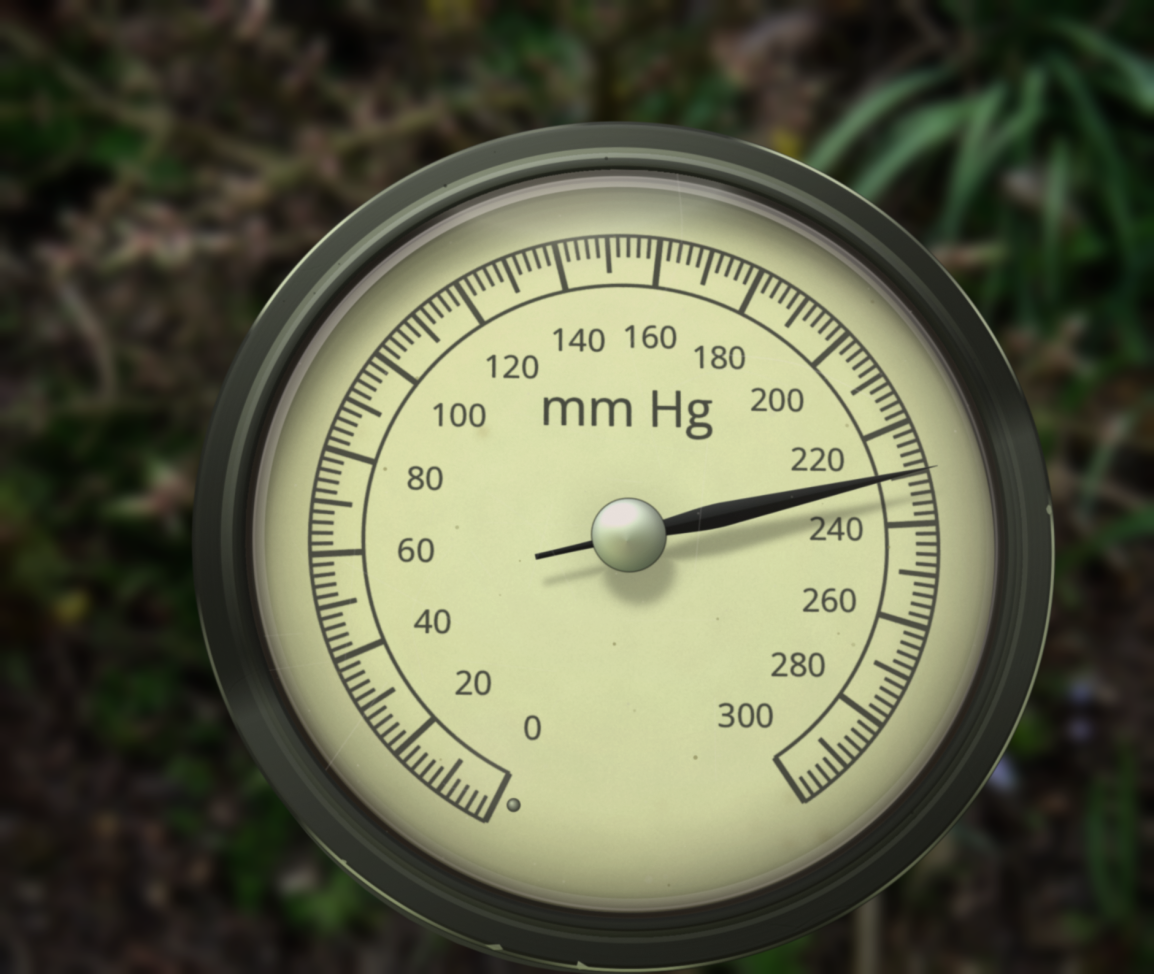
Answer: mmHg 230
